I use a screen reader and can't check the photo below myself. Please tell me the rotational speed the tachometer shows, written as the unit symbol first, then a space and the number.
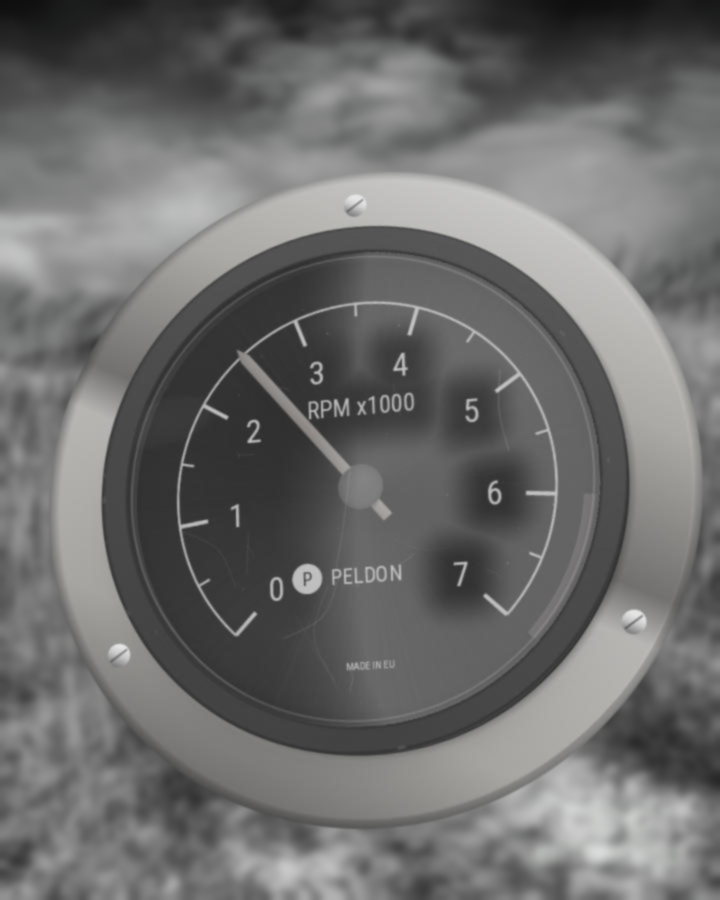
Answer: rpm 2500
